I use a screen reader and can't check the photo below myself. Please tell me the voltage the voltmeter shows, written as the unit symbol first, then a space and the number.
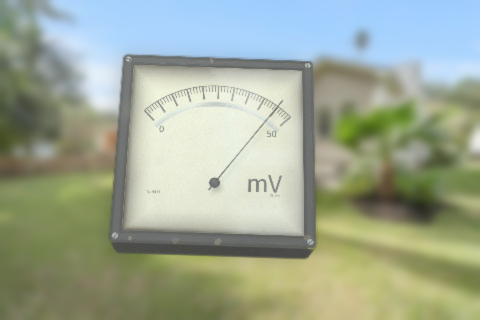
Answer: mV 45
